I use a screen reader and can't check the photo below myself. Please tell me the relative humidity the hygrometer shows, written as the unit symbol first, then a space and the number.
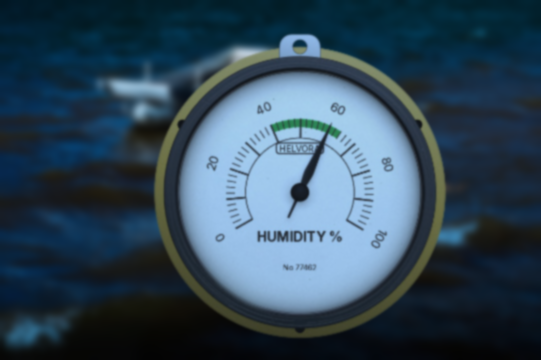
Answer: % 60
